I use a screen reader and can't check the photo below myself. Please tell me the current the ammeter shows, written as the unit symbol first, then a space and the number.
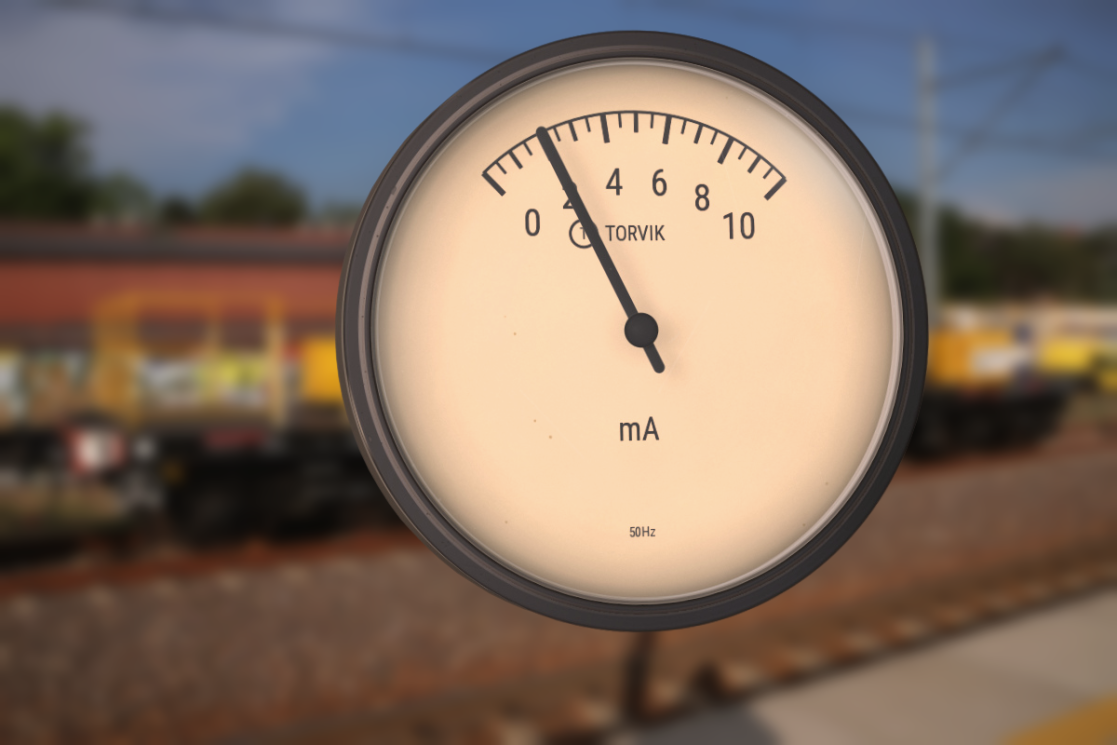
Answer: mA 2
